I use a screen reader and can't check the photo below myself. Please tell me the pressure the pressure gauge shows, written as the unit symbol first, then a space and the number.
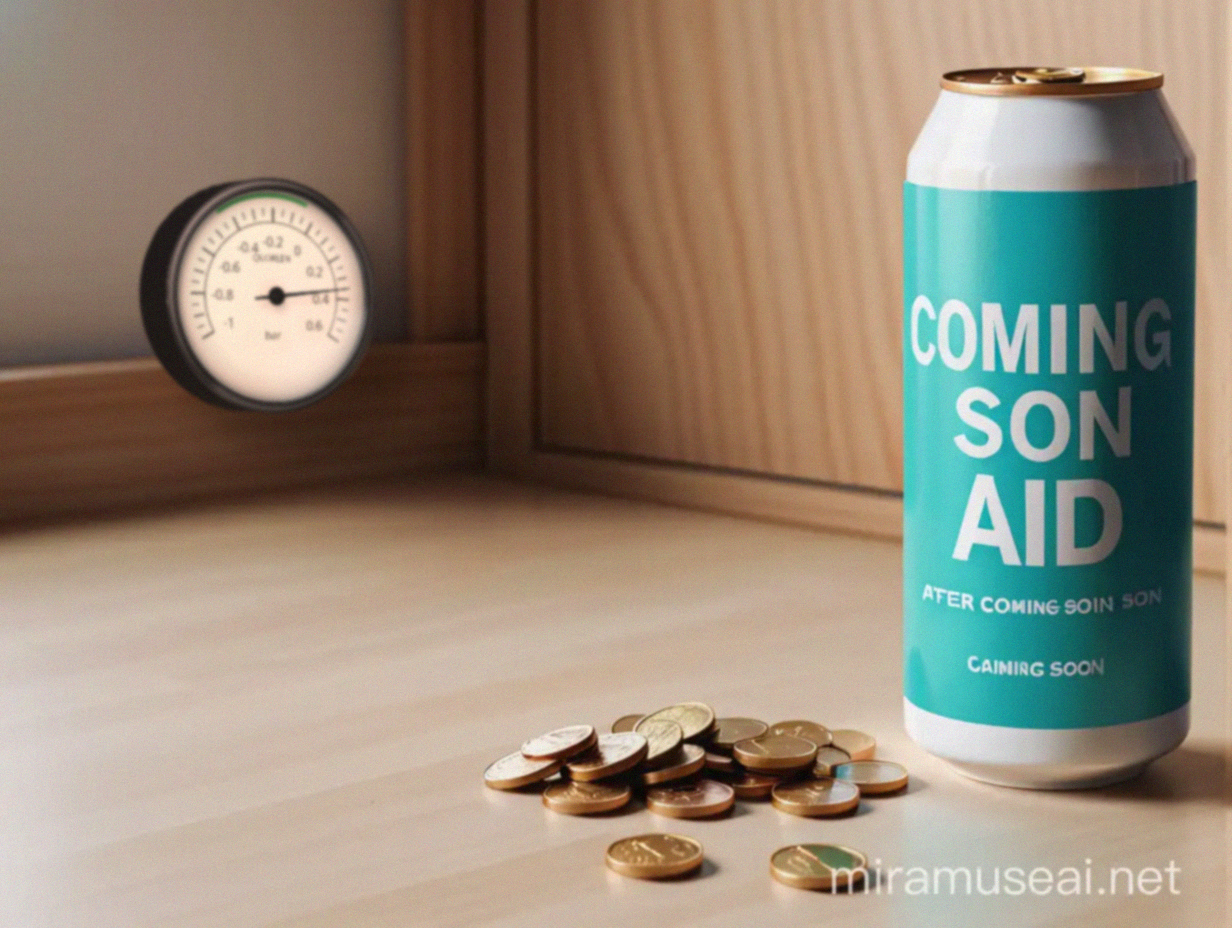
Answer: bar 0.35
